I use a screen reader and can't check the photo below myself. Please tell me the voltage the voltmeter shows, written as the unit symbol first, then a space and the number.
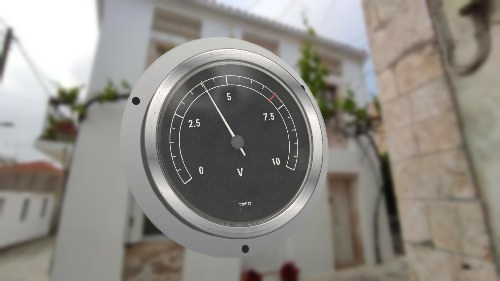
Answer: V 4
